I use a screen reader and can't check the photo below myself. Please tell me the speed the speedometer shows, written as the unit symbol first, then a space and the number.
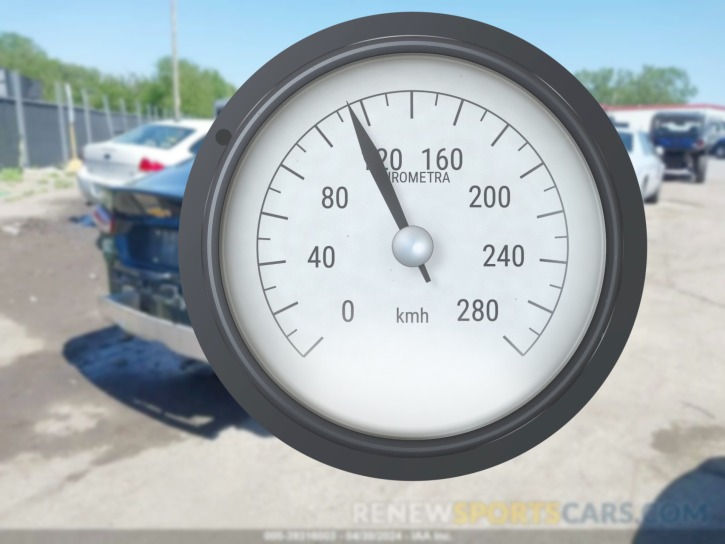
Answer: km/h 115
